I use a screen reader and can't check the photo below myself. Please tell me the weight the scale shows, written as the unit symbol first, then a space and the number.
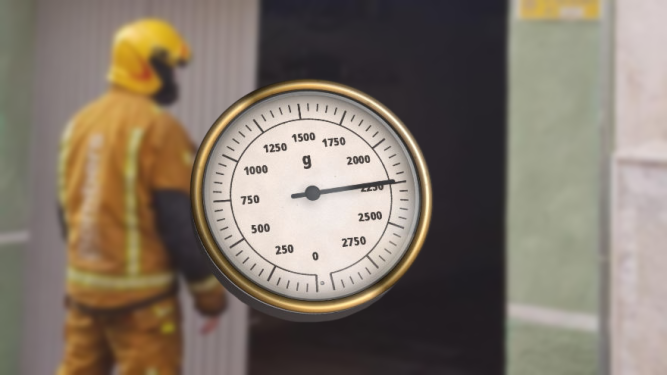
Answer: g 2250
